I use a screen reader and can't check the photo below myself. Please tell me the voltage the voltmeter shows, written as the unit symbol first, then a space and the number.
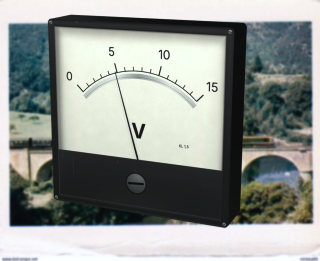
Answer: V 5
